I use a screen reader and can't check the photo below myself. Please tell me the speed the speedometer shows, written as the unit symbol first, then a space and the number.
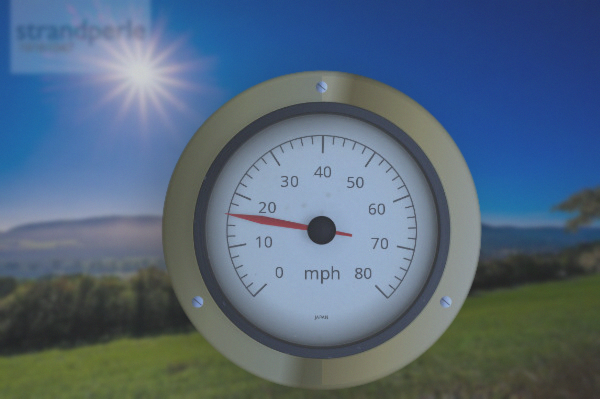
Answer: mph 16
